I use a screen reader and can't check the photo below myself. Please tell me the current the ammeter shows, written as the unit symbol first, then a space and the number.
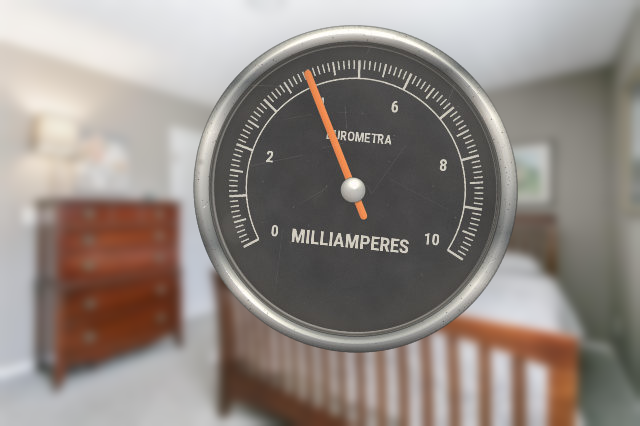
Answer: mA 4
